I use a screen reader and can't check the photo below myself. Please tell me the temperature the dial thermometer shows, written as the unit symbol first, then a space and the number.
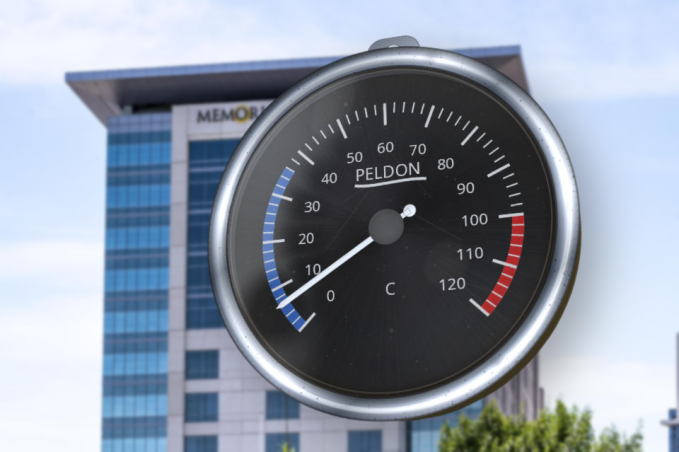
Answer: °C 6
